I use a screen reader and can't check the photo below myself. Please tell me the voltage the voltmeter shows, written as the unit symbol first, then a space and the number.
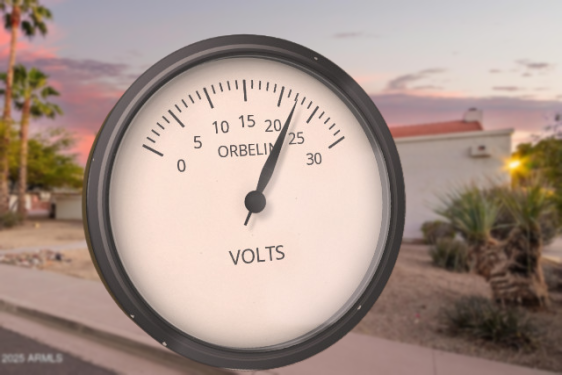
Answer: V 22
